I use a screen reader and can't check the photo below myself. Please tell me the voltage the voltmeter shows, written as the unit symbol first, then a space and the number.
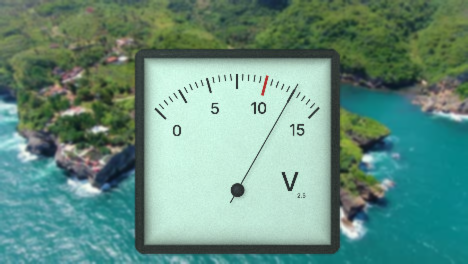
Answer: V 12.5
